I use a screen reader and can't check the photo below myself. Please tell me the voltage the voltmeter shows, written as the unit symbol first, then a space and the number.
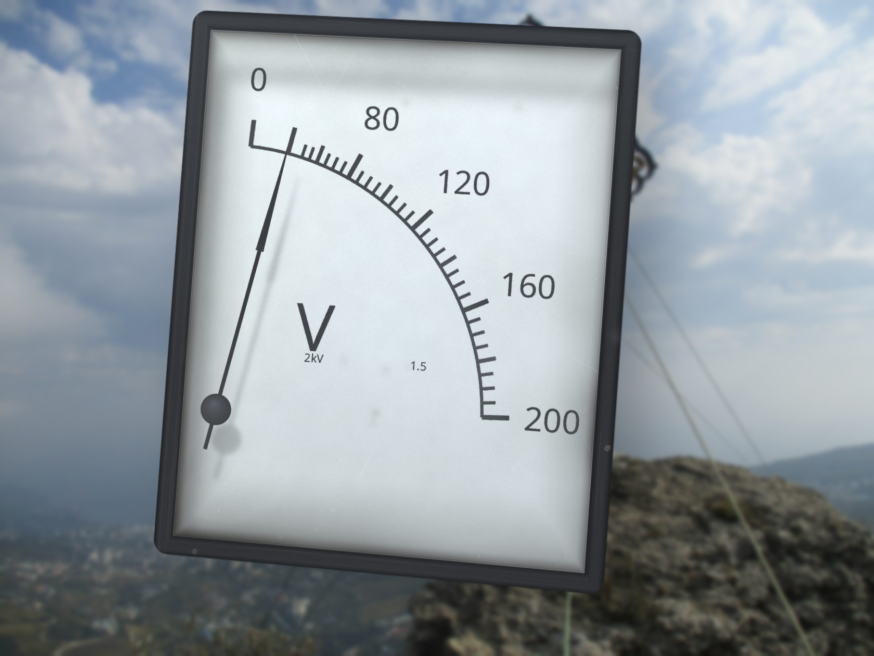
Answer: V 40
